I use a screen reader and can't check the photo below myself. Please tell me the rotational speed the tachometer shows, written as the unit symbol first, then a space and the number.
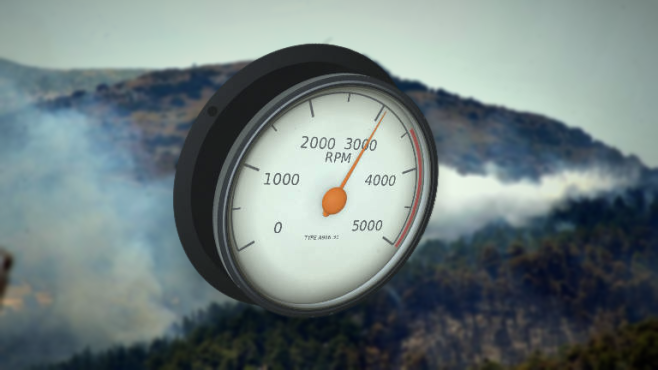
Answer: rpm 3000
